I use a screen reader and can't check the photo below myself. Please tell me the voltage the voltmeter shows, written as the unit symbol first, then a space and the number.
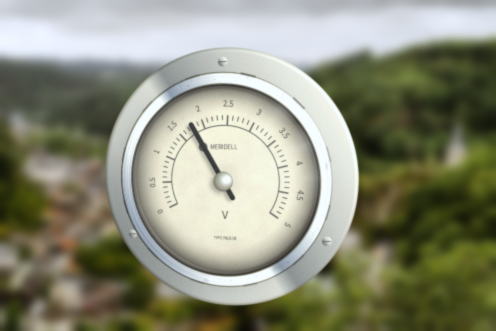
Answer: V 1.8
